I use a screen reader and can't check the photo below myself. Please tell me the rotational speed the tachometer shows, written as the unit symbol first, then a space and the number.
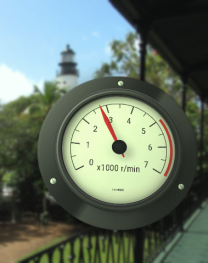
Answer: rpm 2750
